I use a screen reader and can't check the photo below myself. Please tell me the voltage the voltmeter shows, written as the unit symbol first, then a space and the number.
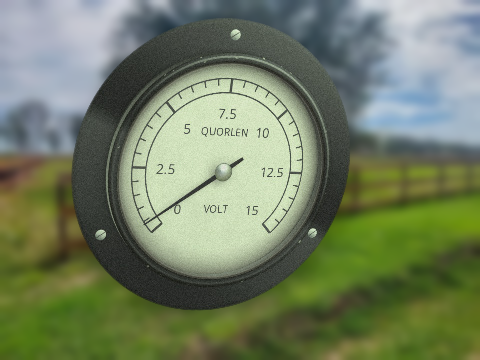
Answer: V 0.5
